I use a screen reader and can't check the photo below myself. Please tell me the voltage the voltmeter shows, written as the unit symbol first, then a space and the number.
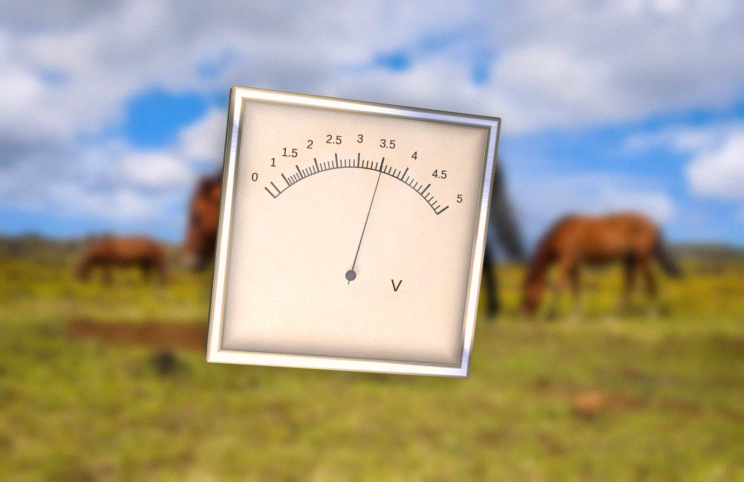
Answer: V 3.5
